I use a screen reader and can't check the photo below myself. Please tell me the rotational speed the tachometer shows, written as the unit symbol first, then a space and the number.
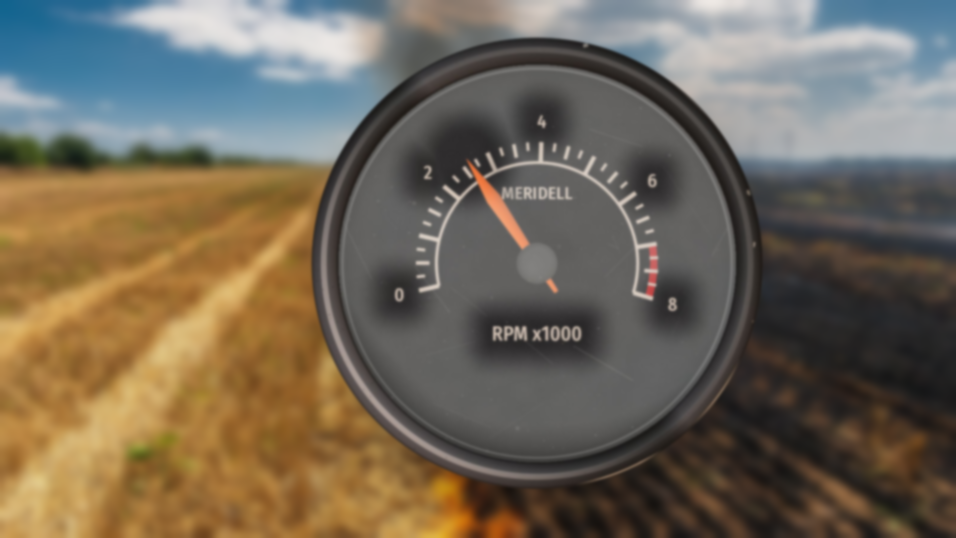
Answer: rpm 2625
